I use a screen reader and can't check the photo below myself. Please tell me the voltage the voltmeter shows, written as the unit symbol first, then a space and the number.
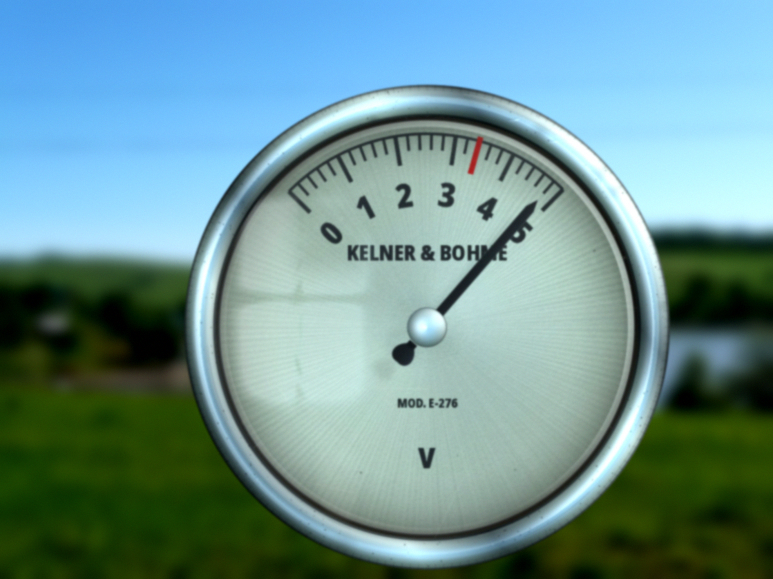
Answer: V 4.8
